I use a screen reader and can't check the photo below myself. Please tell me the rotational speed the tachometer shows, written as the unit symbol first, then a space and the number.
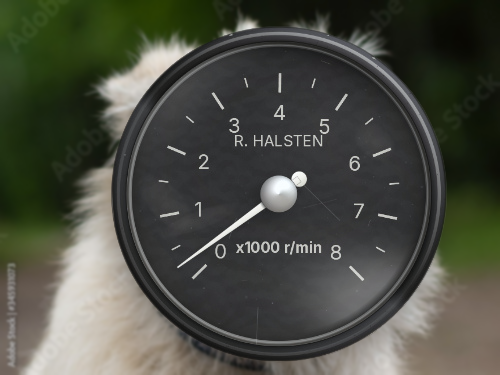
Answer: rpm 250
